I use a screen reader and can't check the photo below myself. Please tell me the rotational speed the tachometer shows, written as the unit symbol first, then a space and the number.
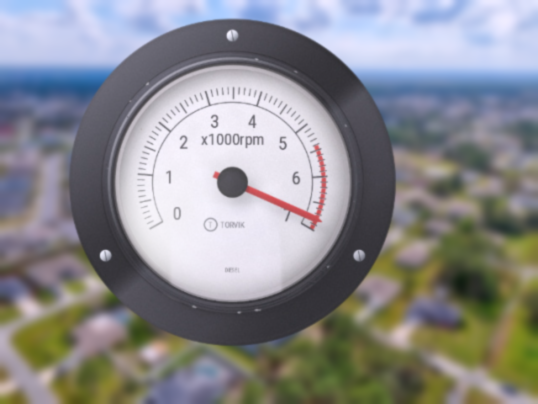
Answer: rpm 6800
